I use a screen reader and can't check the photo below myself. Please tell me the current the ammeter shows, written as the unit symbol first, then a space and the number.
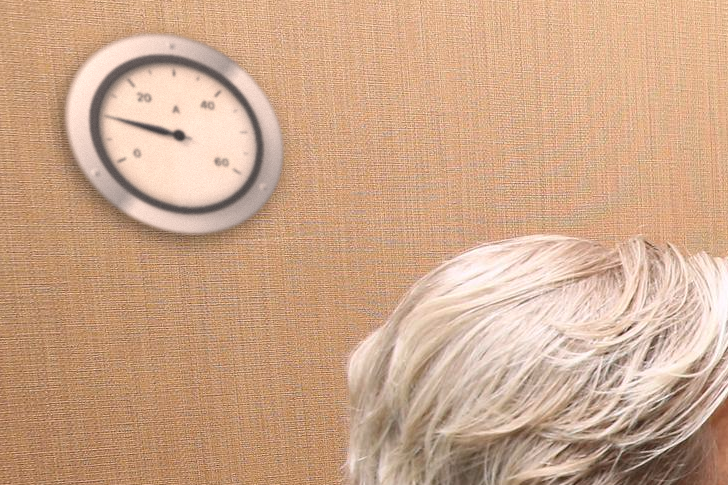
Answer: A 10
